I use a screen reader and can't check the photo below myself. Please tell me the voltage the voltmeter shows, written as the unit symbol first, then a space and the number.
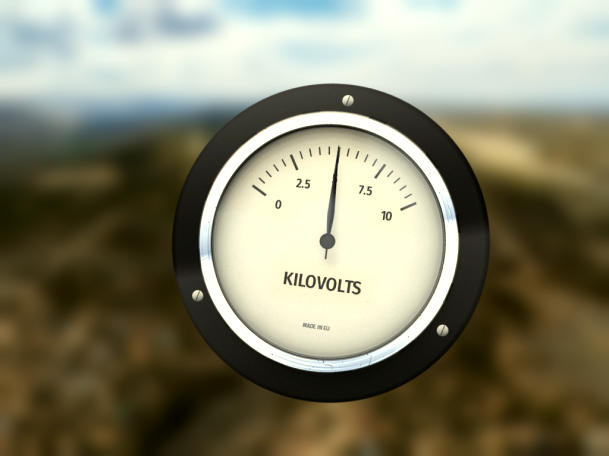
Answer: kV 5
